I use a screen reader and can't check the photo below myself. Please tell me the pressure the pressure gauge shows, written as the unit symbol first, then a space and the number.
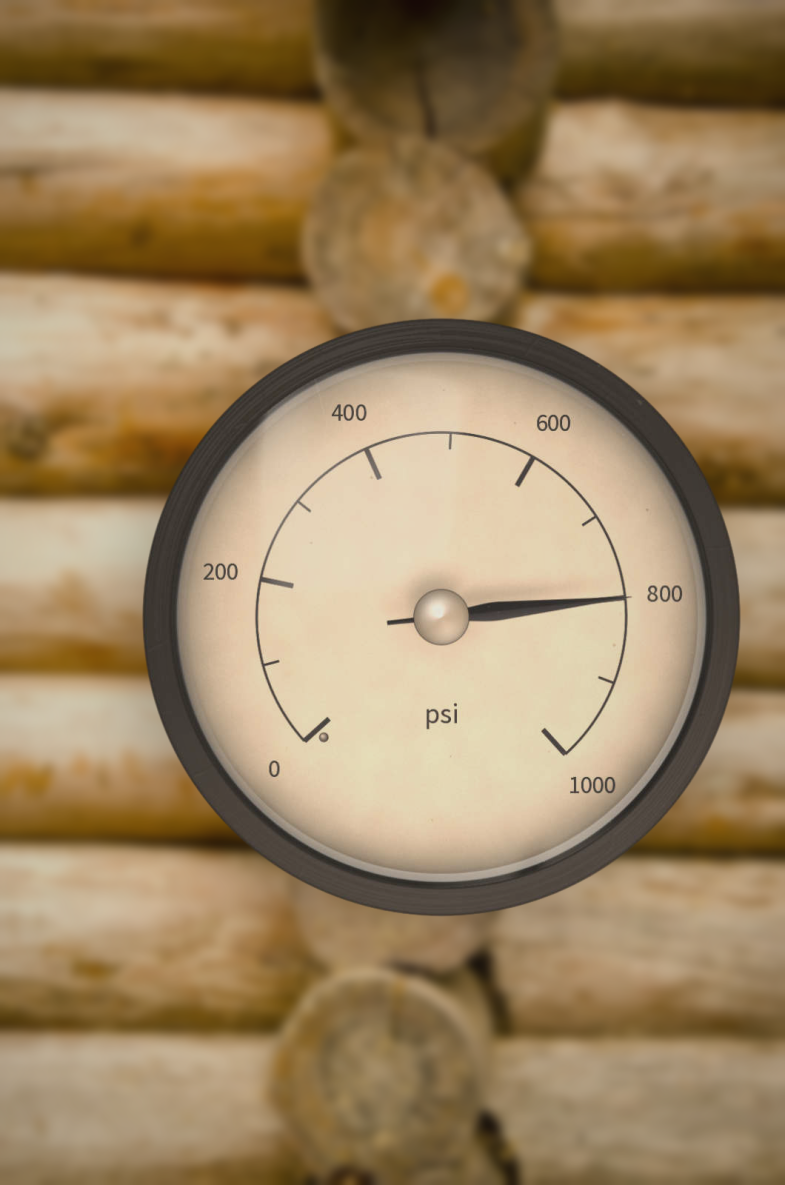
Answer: psi 800
